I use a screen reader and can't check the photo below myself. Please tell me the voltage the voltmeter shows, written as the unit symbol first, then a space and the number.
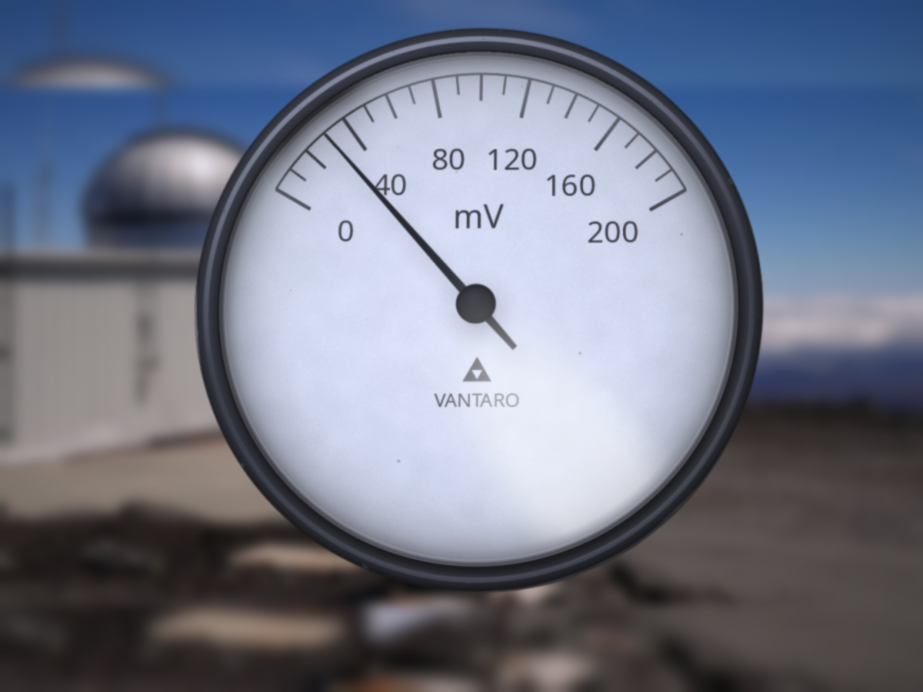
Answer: mV 30
